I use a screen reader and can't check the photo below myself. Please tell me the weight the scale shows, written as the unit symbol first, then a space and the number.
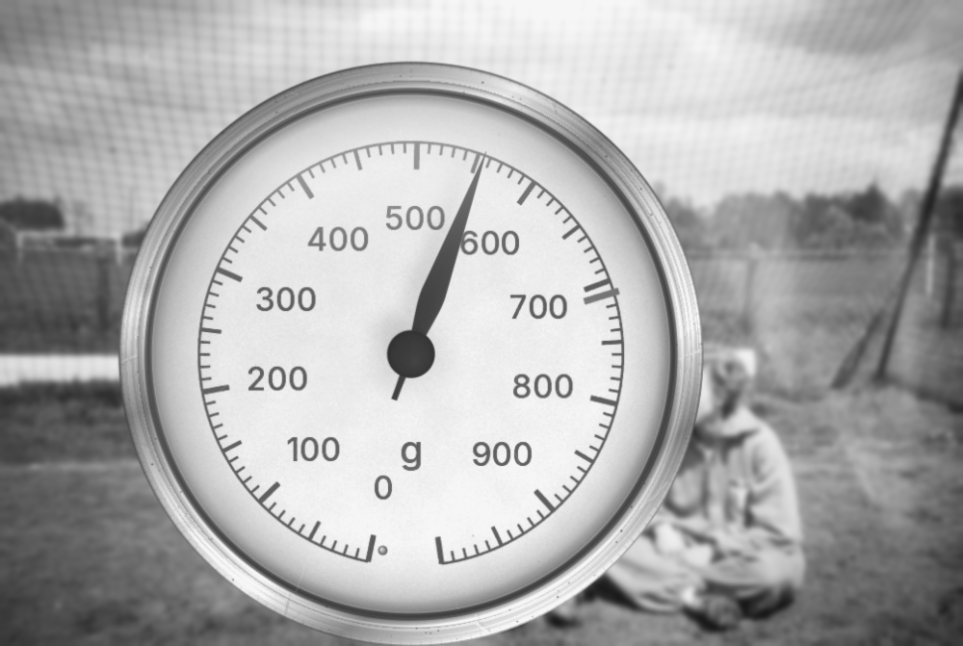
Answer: g 555
